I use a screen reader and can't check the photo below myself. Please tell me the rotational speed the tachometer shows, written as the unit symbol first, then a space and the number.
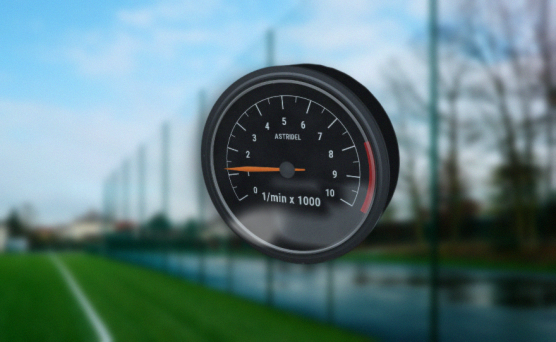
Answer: rpm 1250
